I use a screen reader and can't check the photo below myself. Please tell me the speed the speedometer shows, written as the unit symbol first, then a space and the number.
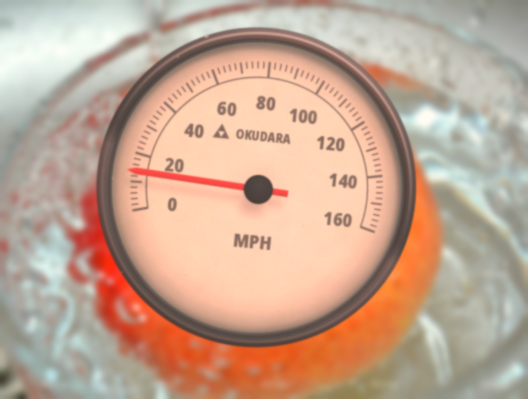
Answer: mph 14
